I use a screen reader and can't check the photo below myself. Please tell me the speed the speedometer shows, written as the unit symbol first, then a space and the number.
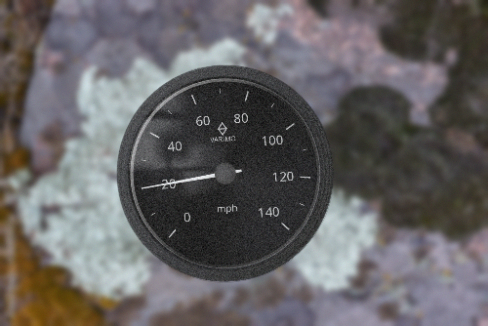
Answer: mph 20
